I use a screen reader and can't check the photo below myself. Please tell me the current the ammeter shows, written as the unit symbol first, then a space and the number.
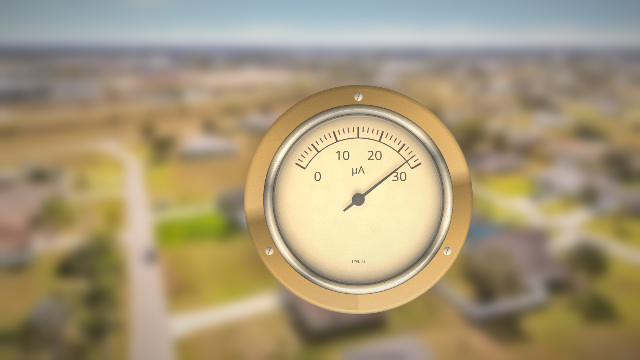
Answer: µA 28
